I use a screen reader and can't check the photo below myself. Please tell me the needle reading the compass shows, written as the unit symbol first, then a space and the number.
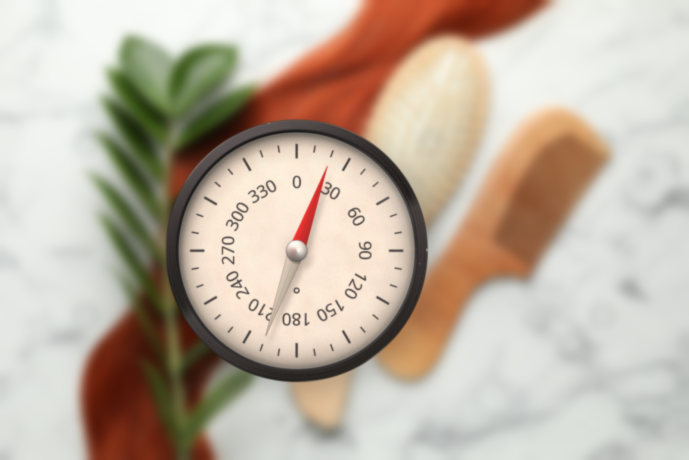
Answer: ° 20
